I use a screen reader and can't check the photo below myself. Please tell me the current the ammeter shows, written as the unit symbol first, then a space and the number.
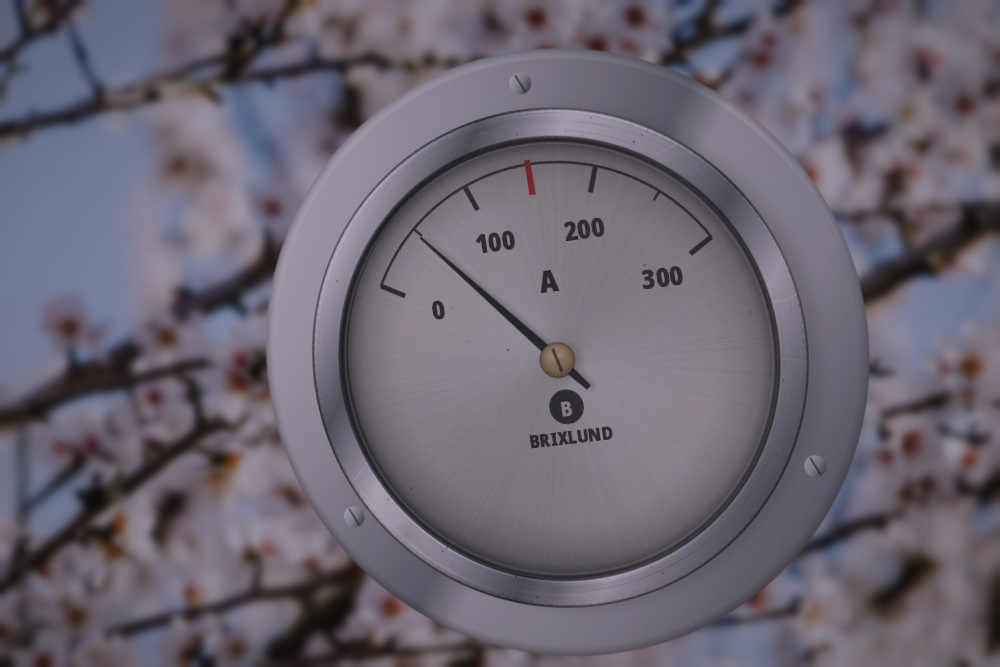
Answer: A 50
